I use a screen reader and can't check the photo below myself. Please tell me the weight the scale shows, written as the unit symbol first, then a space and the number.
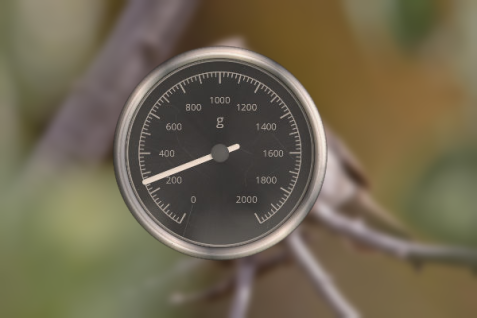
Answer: g 260
